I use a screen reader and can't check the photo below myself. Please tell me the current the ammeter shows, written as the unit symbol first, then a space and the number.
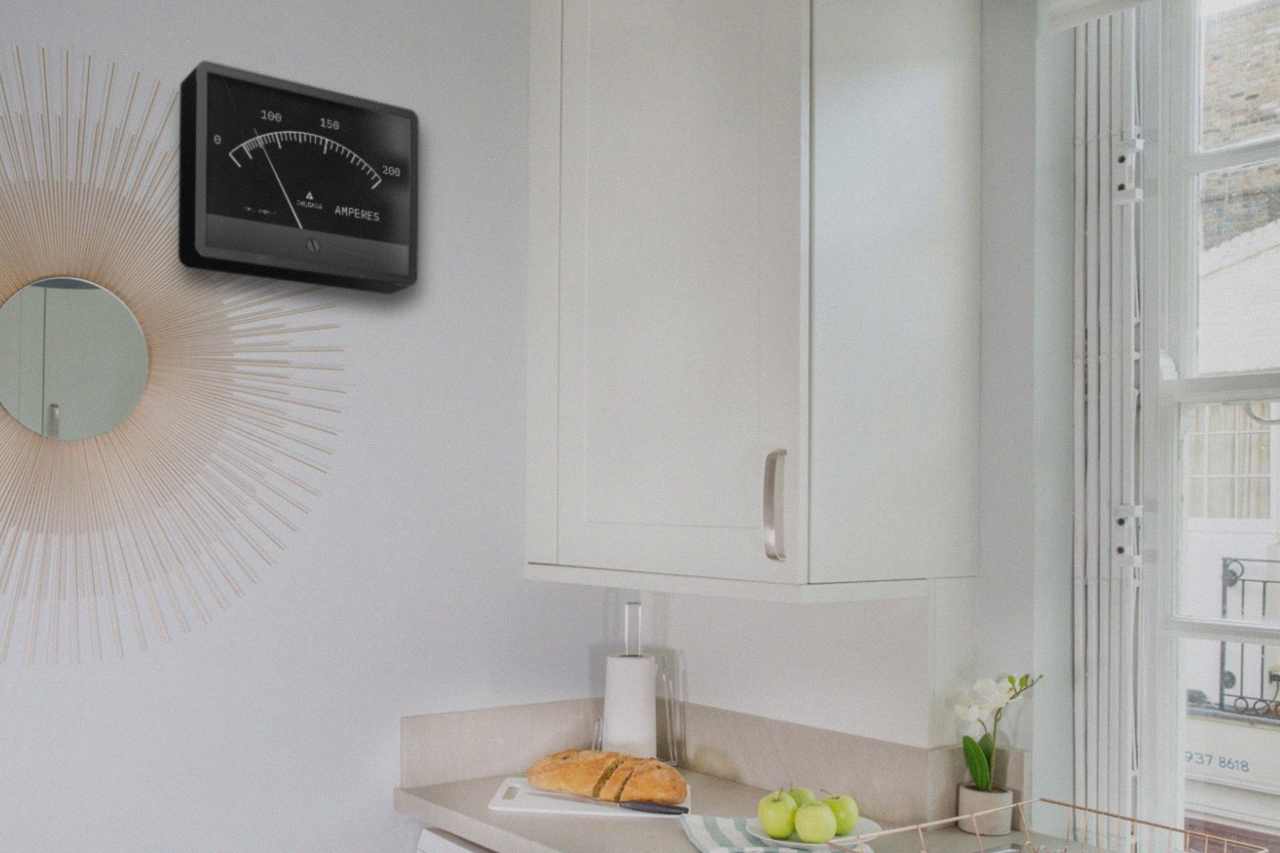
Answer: A 75
